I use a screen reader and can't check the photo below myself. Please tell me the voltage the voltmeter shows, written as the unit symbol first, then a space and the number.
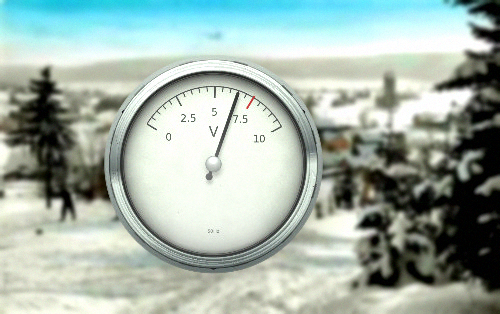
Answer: V 6.5
